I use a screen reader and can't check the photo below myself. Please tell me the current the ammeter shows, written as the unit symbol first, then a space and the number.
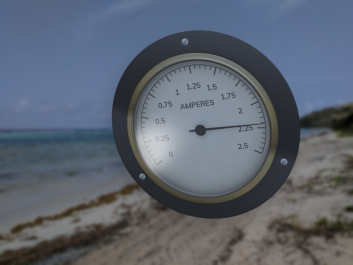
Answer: A 2.2
